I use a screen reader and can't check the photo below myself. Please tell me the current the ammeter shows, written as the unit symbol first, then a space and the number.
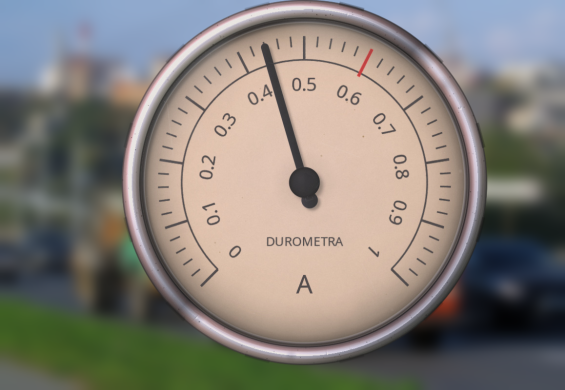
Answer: A 0.44
